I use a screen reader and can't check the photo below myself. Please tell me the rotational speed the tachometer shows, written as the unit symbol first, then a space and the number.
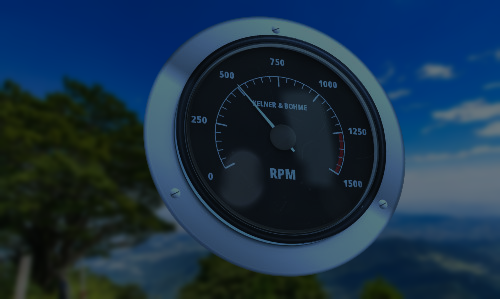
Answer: rpm 500
